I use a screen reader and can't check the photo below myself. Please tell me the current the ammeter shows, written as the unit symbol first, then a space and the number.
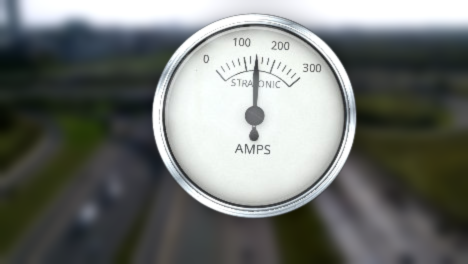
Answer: A 140
